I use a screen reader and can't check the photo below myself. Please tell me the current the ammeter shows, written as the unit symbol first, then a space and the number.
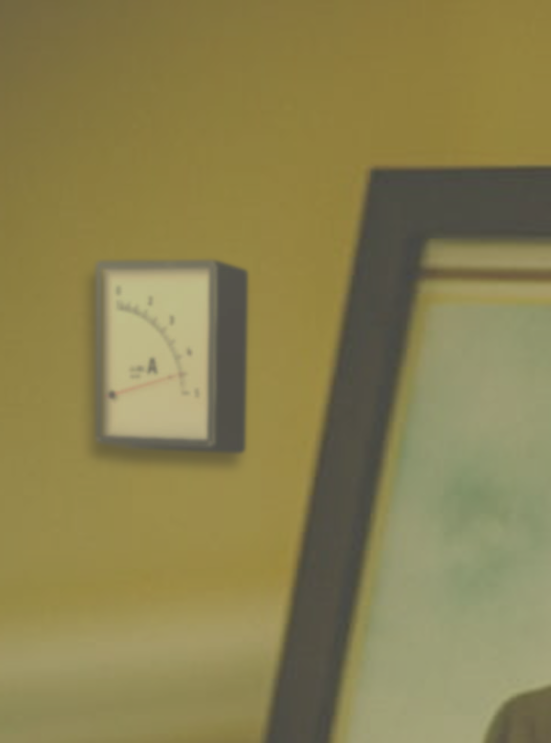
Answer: A 4.5
